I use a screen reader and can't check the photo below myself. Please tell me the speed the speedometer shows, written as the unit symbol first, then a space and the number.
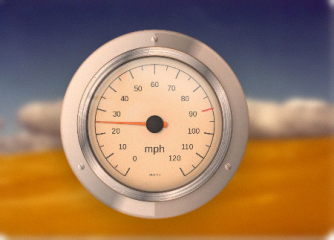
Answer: mph 25
